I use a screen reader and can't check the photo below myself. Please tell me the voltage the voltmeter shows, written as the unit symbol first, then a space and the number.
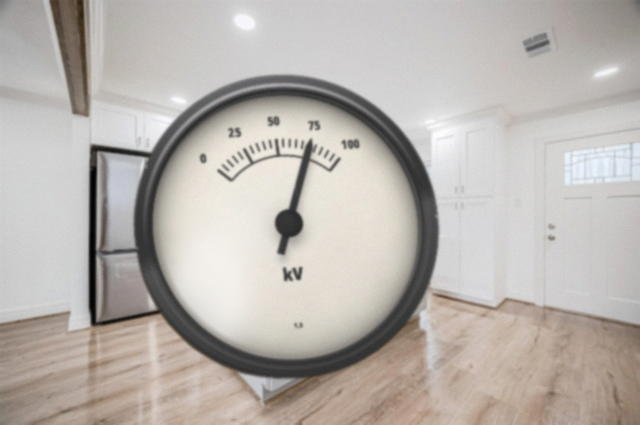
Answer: kV 75
